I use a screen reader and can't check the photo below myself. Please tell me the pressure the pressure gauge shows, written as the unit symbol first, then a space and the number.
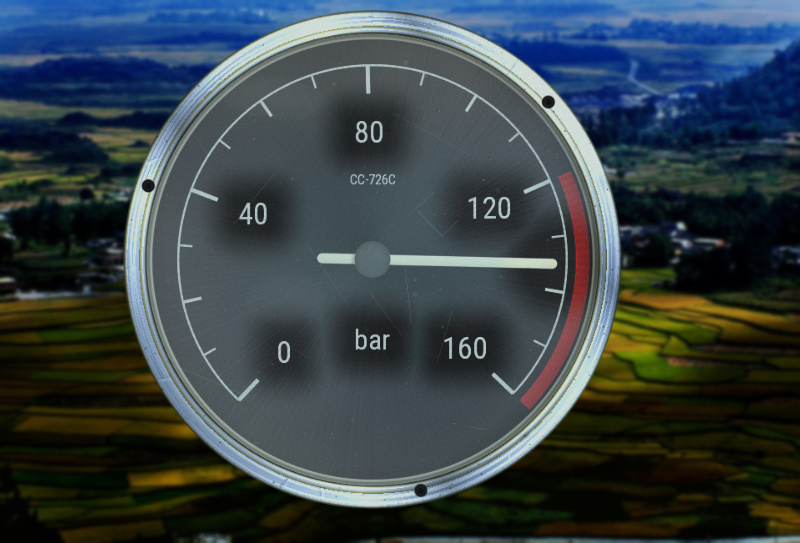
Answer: bar 135
